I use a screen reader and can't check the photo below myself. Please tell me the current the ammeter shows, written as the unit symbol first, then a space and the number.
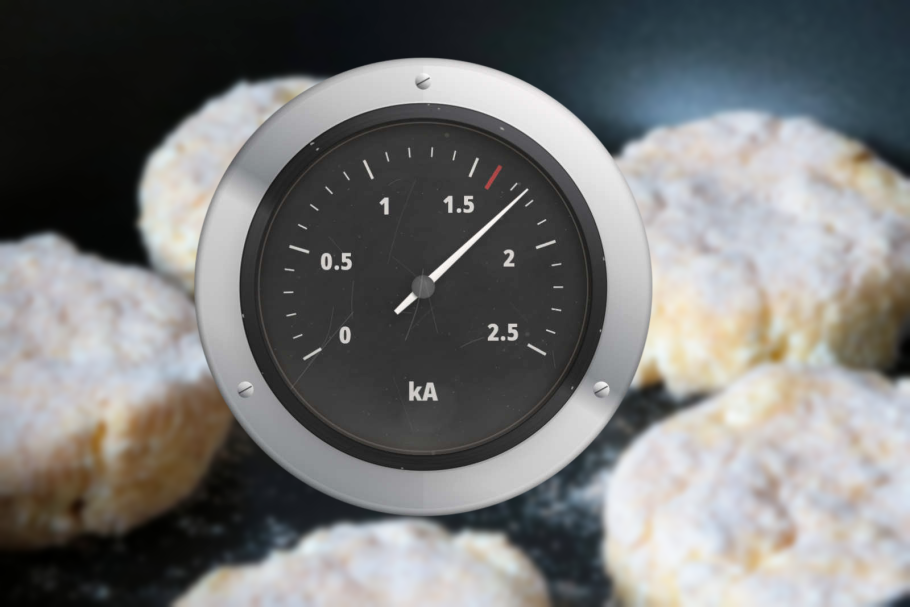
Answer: kA 1.75
